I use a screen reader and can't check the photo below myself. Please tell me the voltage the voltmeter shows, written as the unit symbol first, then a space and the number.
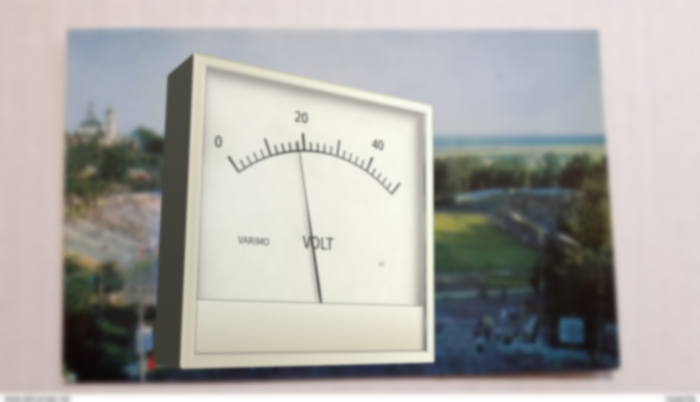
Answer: V 18
